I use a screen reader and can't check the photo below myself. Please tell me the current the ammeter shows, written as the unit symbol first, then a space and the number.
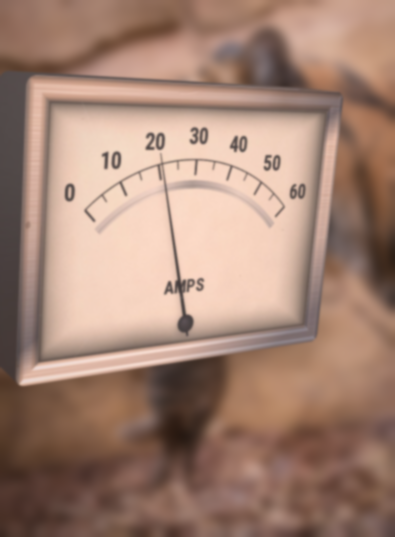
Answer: A 20
